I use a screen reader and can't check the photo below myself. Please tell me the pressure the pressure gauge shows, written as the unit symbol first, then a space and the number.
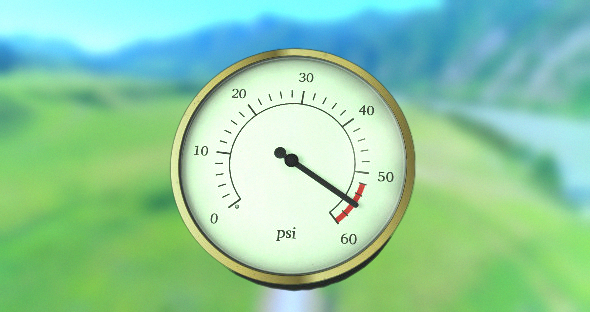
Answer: psi 56
